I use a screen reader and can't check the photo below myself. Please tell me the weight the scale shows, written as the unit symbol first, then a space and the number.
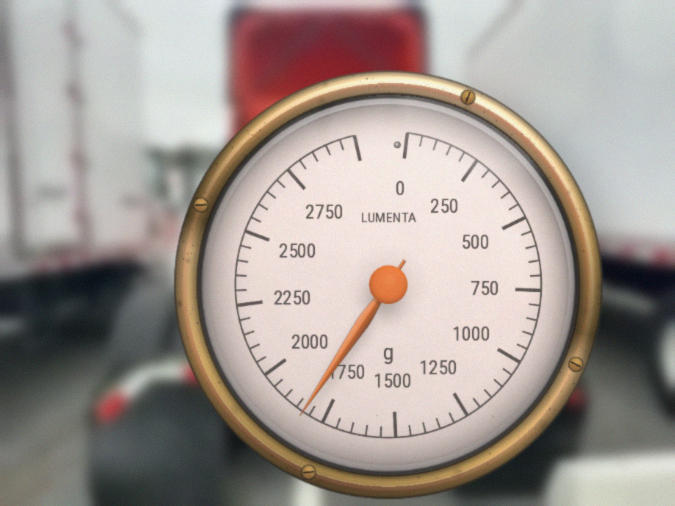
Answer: g 1825
